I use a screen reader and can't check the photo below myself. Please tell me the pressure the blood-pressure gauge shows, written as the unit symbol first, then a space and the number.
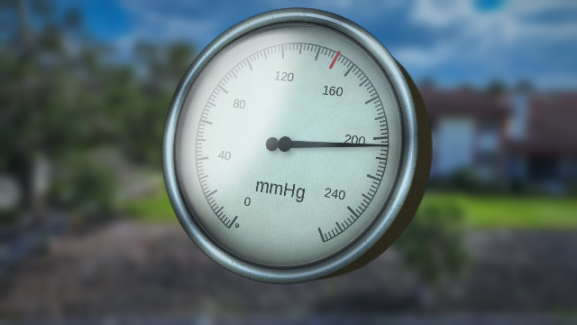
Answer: mmHg 204
